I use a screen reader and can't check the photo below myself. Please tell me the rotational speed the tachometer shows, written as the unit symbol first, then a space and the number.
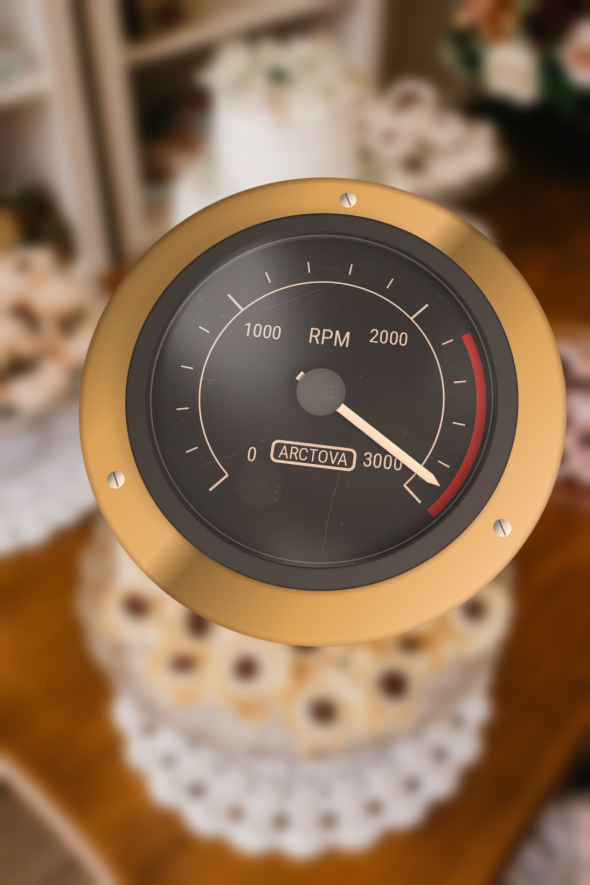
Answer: rpm 2900
